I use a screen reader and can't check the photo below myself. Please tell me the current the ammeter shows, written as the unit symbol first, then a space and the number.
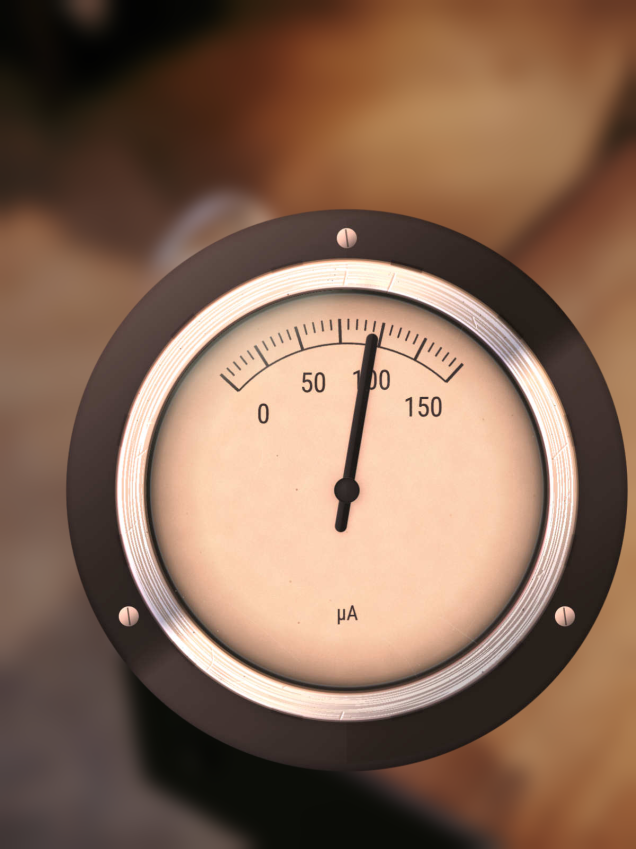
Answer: µA 95
